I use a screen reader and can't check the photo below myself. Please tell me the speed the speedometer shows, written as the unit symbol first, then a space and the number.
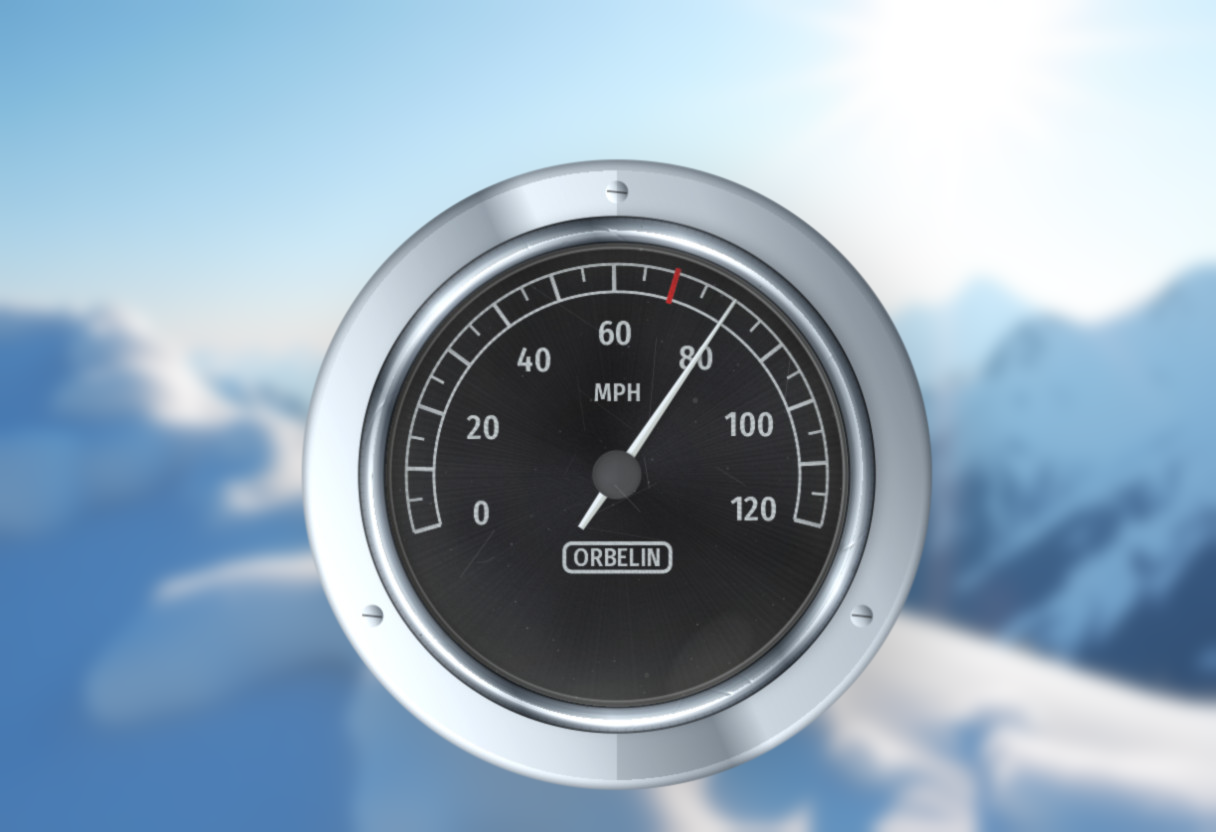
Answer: mph 80
